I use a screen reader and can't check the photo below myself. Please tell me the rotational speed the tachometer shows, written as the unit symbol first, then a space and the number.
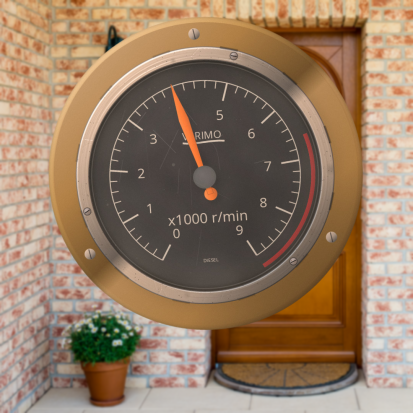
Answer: rpm 4000
